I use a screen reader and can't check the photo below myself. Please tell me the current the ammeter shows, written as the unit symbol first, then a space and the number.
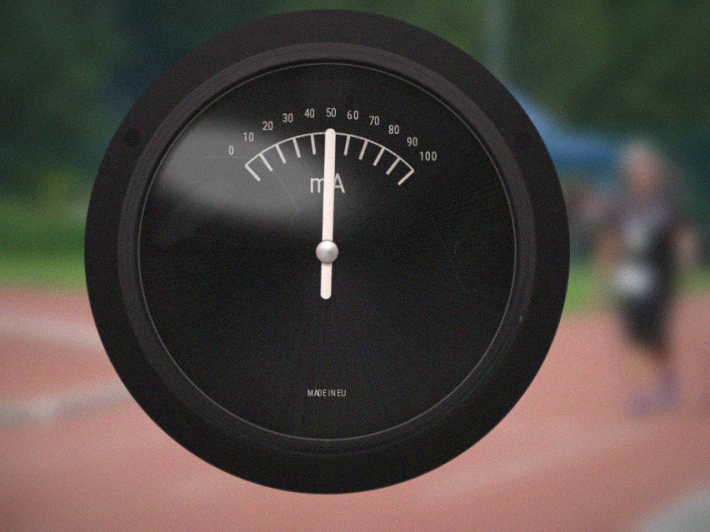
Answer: mA 50
